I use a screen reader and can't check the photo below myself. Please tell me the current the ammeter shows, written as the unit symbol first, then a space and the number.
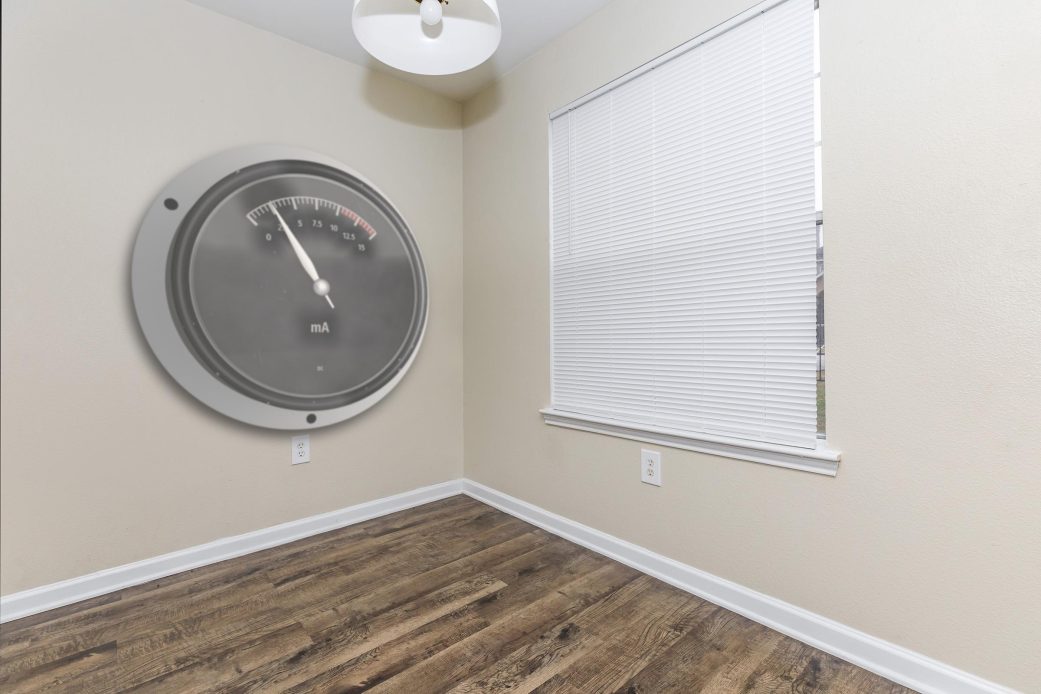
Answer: mA 2.5
